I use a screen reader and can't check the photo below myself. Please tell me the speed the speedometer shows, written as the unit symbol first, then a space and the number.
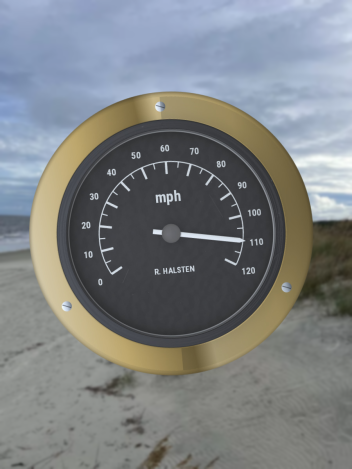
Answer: mph 110
